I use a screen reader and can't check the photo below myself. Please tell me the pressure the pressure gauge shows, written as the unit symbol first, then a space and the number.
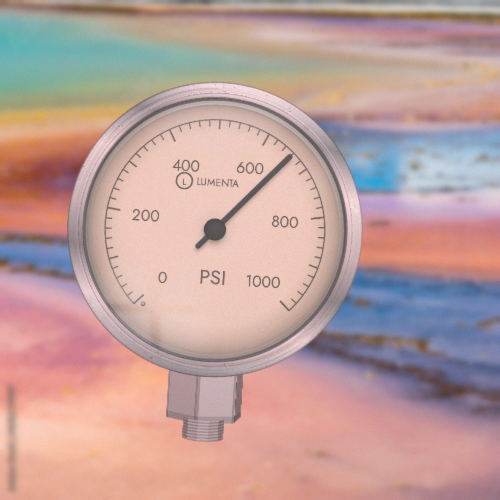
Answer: psi 660
